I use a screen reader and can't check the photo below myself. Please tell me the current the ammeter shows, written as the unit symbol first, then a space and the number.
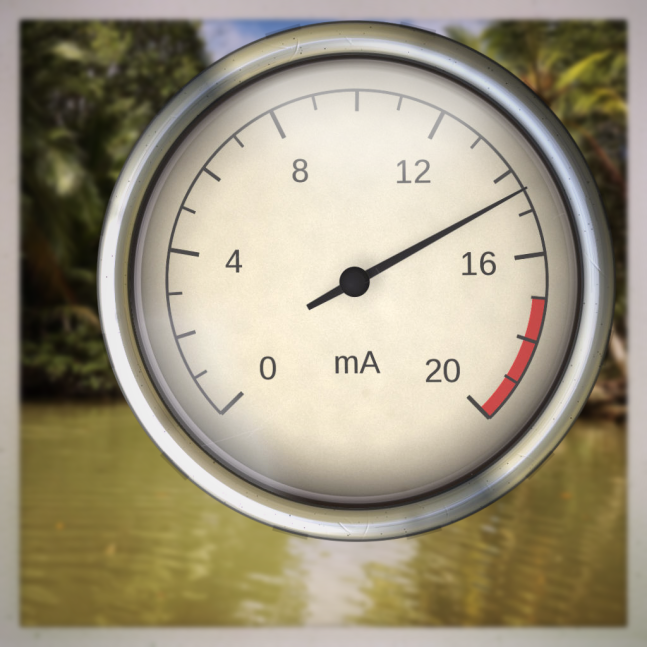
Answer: mA 14.5
